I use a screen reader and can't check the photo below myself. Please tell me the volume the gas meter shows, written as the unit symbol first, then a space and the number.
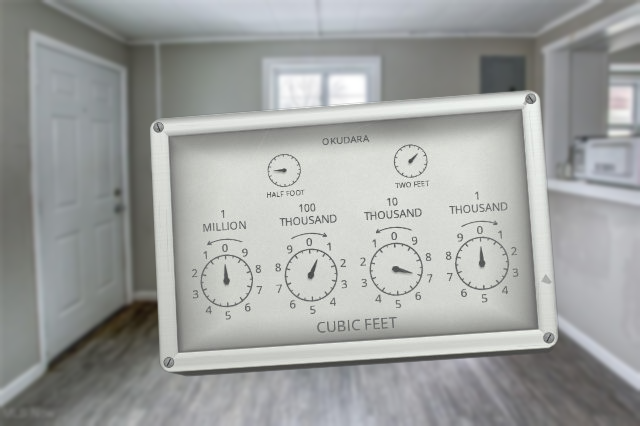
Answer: ft³ 7000
